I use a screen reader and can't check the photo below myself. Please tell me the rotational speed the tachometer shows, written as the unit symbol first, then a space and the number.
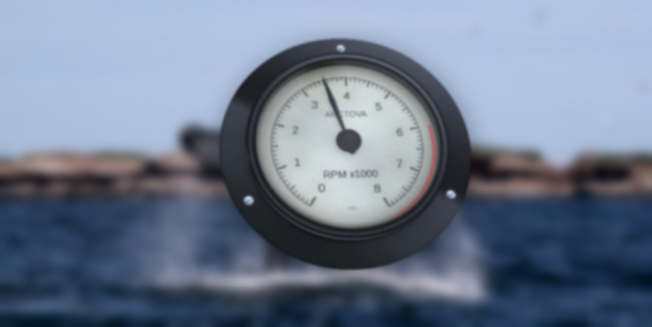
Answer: rpm 3500
